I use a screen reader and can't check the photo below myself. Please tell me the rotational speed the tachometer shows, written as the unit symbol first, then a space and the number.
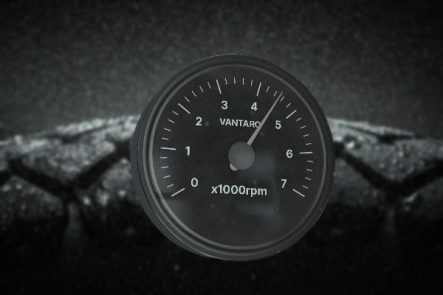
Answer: rpm 4500
